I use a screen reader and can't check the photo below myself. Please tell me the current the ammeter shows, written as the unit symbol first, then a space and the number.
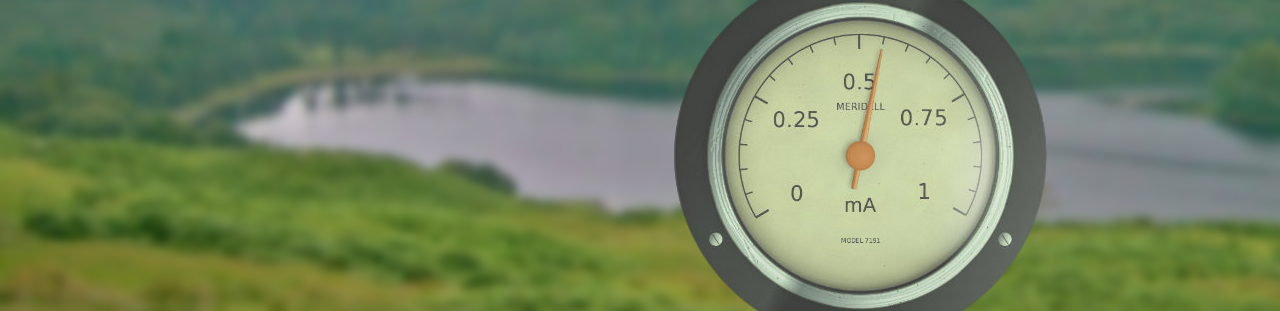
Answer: mA 0.55
